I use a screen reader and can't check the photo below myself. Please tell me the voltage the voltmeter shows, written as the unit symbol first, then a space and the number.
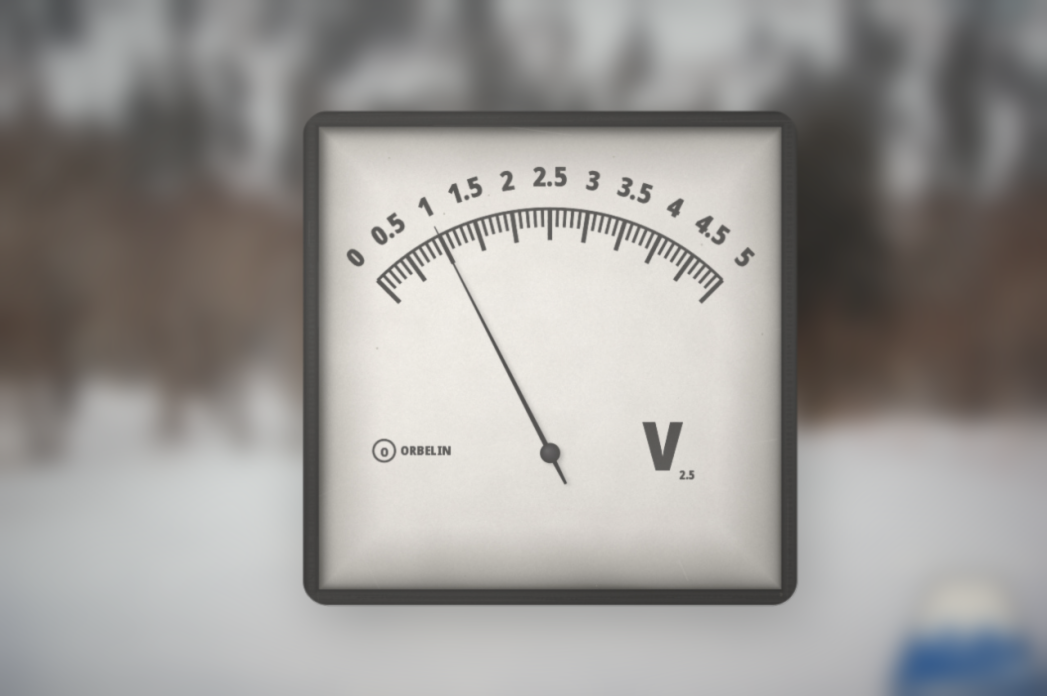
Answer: V 1
